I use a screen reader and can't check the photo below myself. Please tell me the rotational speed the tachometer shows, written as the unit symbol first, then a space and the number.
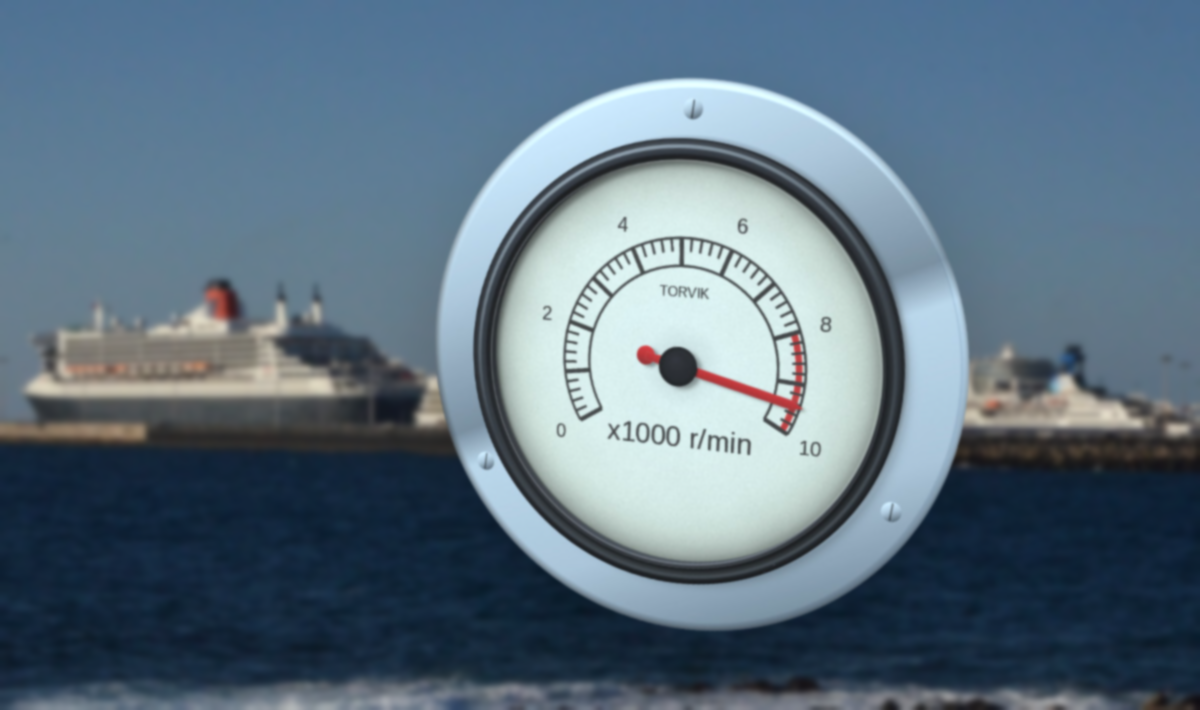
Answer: rpm 9400
